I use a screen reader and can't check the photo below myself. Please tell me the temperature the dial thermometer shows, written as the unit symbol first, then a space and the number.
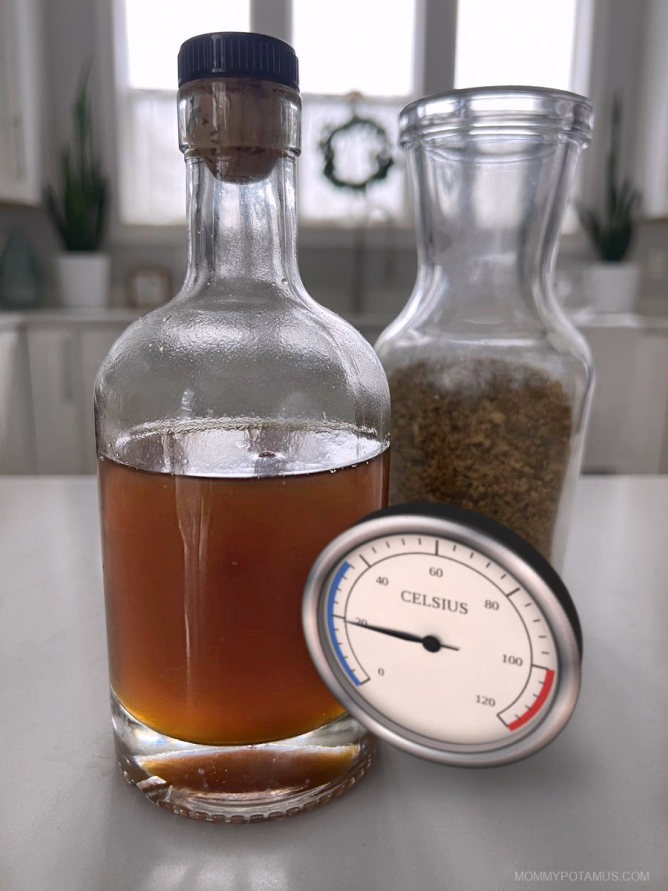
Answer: °C 20
